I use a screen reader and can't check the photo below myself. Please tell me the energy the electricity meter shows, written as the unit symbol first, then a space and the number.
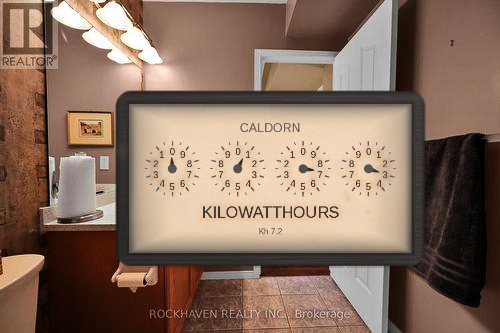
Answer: kWh 73
